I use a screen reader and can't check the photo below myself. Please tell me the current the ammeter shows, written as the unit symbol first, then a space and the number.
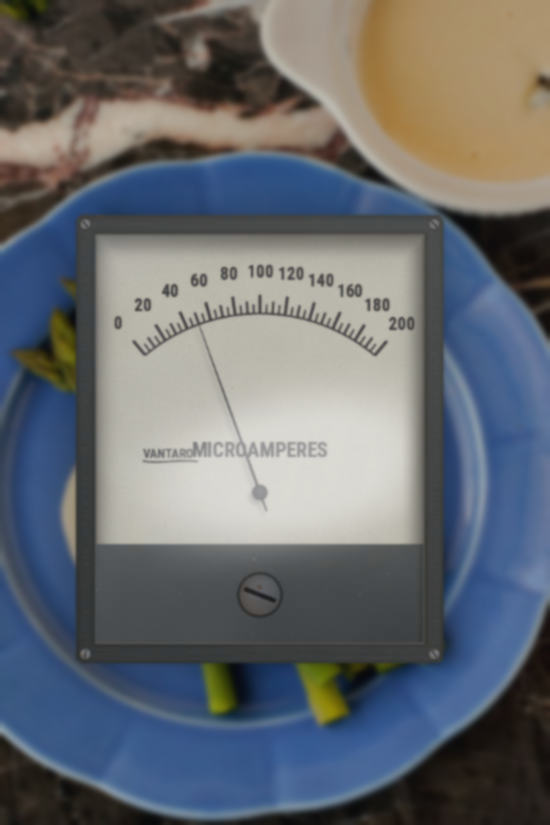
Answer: µA 50
